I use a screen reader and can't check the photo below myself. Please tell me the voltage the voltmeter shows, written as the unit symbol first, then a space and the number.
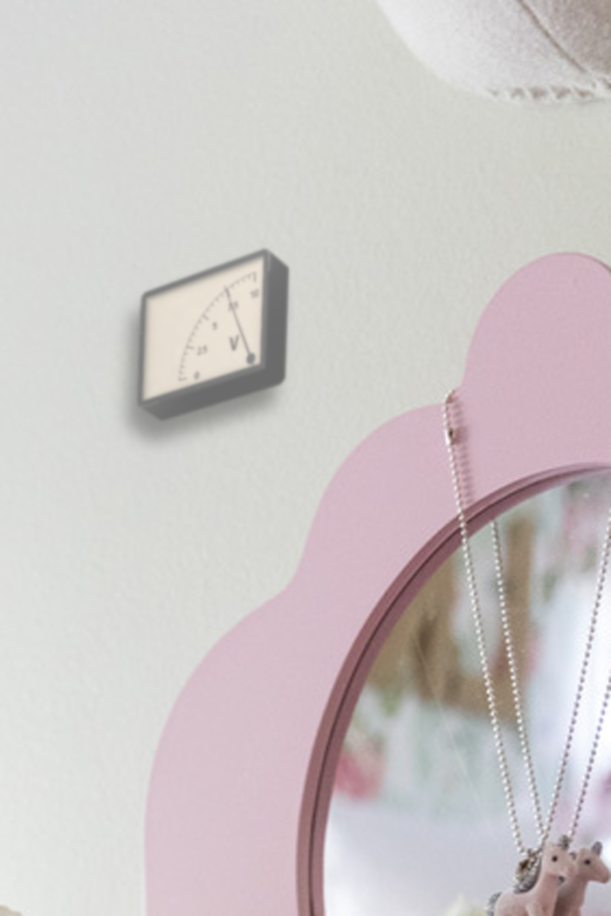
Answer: V 7.5
